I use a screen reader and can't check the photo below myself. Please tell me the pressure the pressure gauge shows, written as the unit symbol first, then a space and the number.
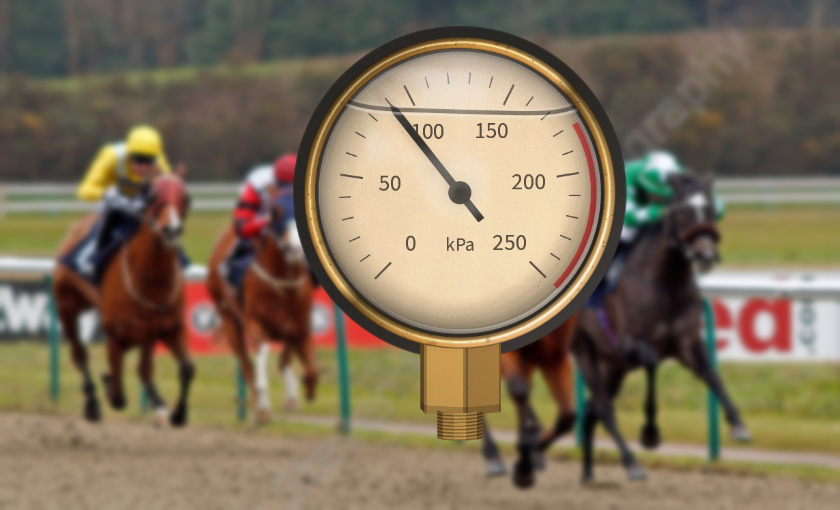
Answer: kPa 90
